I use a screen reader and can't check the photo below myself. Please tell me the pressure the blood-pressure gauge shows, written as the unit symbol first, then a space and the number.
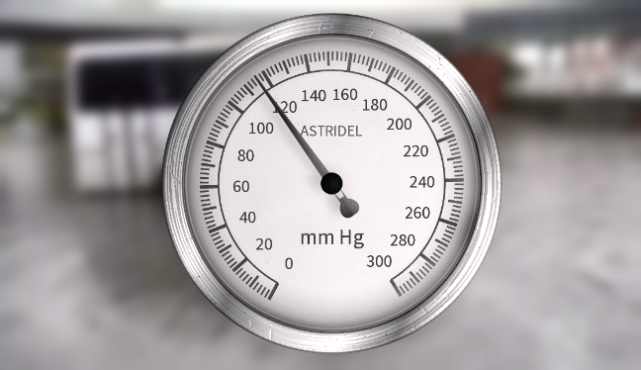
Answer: mmHg 116
